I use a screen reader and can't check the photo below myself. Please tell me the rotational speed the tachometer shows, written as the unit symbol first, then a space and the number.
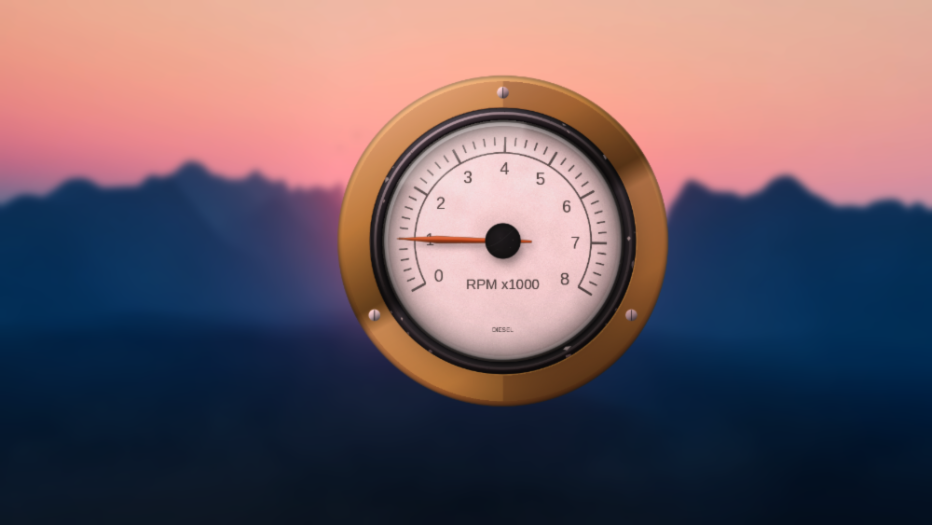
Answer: rpm 1000
